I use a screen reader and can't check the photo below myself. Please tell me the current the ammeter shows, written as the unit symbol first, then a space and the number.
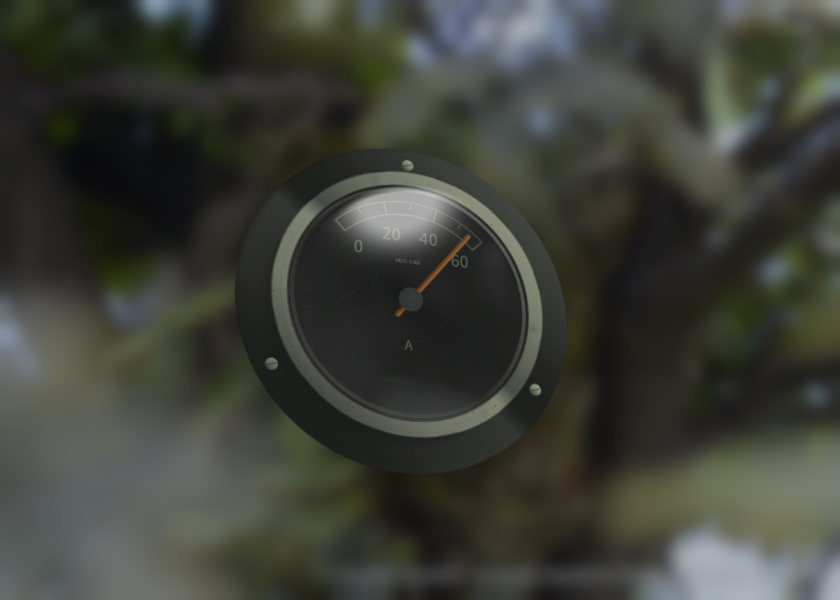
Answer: A 55
